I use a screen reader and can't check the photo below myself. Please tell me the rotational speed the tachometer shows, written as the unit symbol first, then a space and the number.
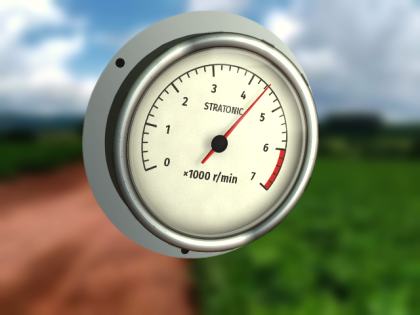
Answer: rpm 4400
